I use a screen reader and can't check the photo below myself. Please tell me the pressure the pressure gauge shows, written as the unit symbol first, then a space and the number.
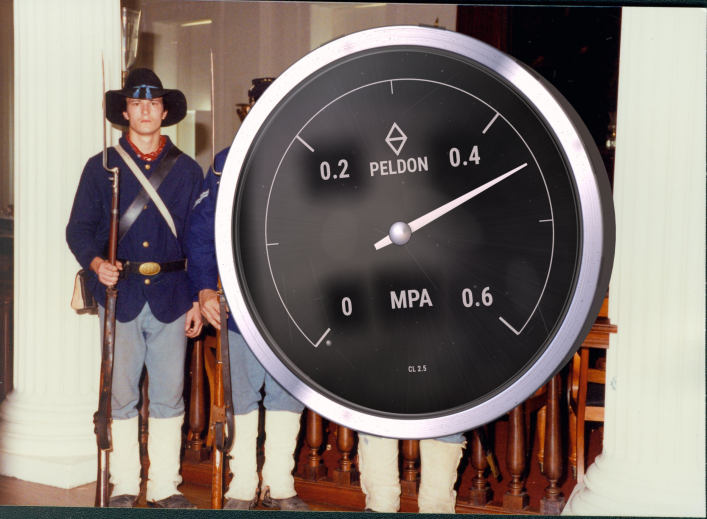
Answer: MPa 0.45
